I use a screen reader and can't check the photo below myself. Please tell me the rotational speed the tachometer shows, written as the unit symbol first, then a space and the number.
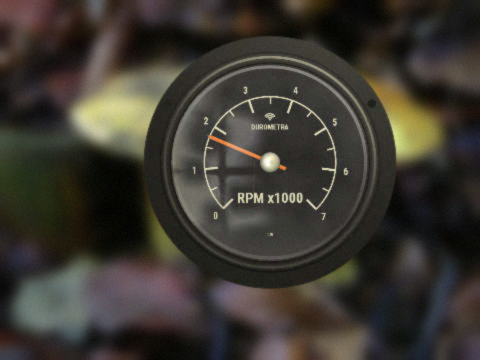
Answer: rpm 1750
